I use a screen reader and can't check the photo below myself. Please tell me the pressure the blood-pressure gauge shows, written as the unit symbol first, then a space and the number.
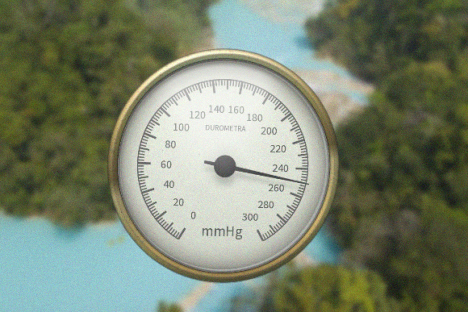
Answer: mmHg 250
